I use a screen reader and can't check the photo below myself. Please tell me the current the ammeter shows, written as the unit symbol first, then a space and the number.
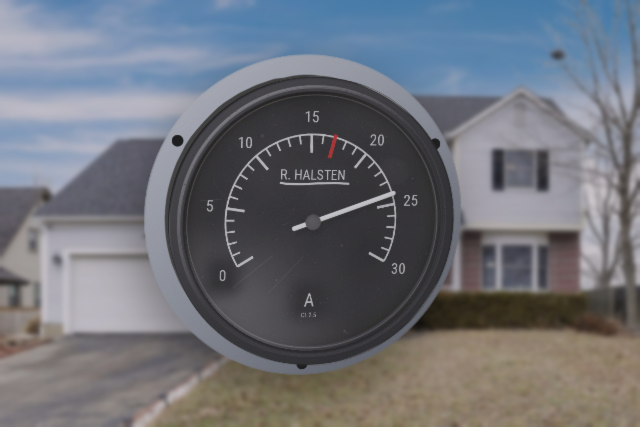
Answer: A 24
